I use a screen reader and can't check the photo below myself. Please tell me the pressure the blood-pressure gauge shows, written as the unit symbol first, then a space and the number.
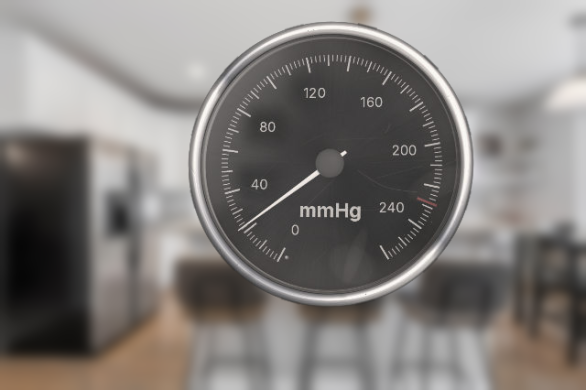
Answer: mmHg 22
